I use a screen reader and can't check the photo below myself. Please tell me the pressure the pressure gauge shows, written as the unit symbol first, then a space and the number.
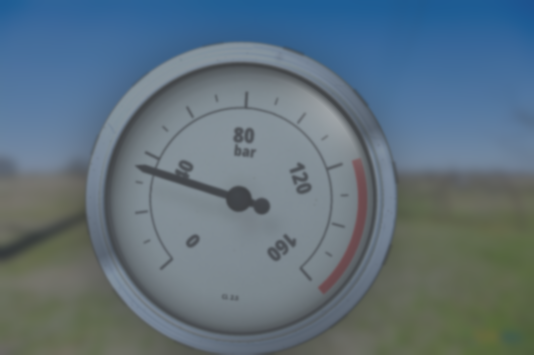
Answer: bar 35
